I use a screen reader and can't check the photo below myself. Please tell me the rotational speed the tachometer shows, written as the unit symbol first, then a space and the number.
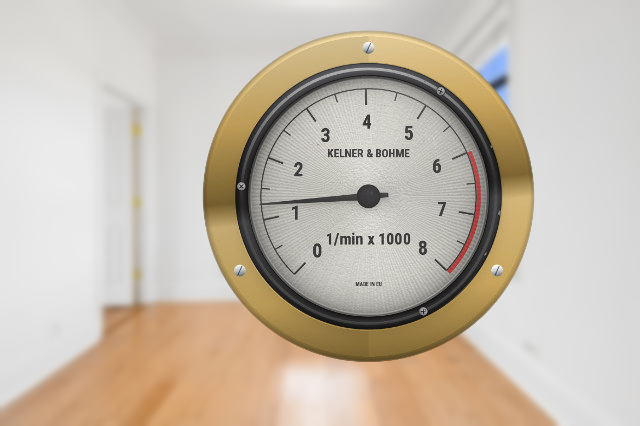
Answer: rpm 1250
